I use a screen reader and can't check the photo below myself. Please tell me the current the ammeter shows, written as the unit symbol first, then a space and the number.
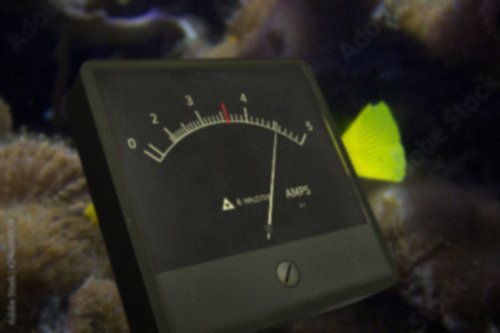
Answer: A 4.5
